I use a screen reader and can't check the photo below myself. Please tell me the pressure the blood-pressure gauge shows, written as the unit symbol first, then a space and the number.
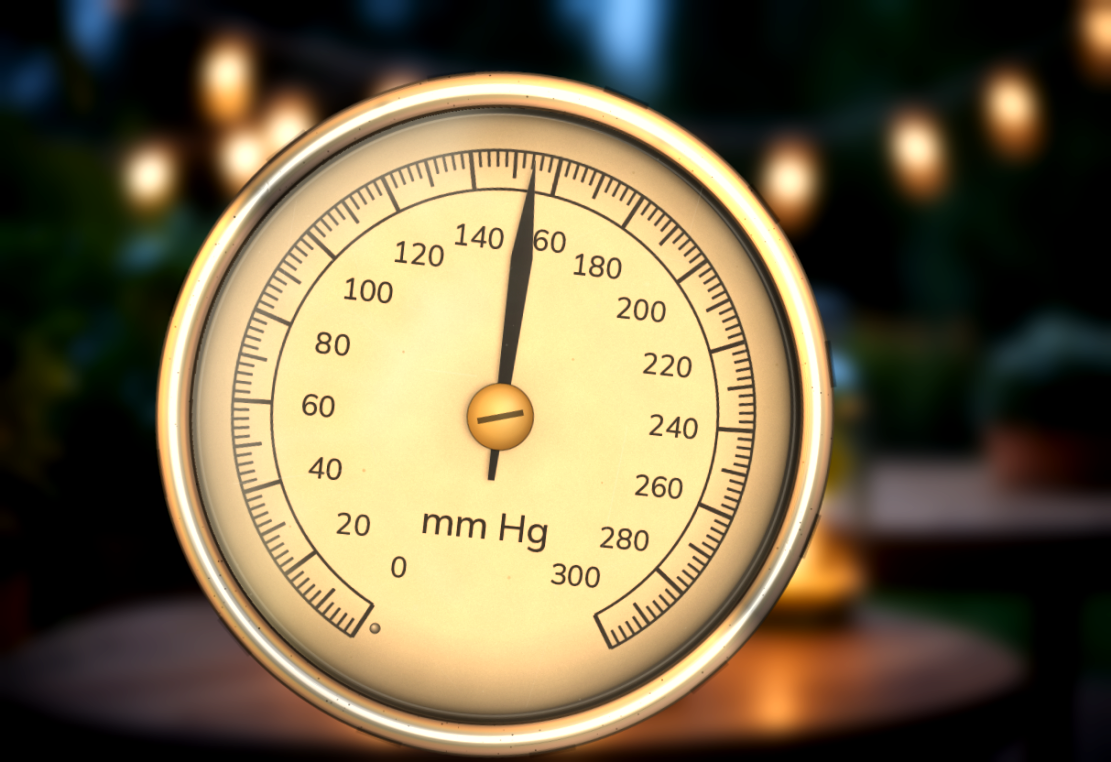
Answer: mmHg 154
